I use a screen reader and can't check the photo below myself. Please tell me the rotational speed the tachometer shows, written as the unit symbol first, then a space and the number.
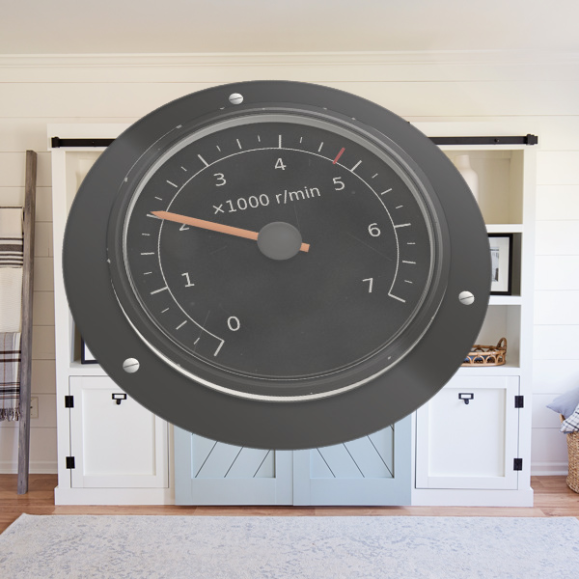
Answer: rpm 2000
